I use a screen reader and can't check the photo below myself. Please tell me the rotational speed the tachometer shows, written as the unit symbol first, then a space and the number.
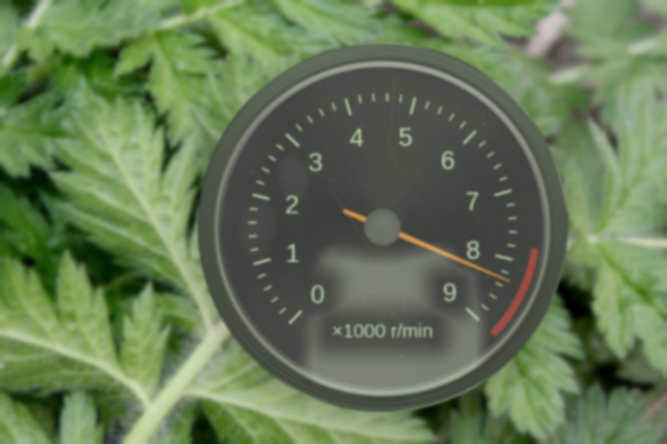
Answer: rpm 8300
